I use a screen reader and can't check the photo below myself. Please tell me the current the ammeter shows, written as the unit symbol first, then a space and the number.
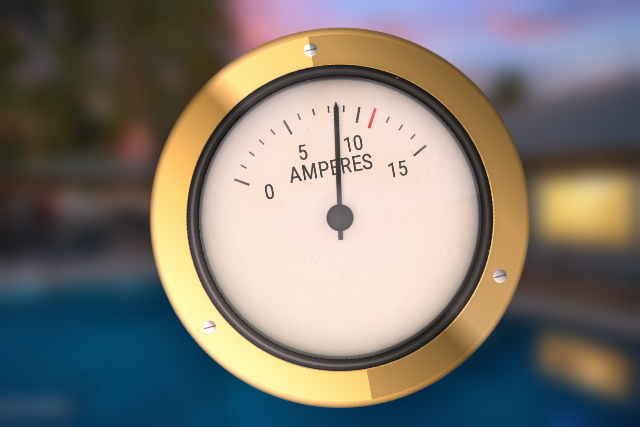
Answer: A 8.5
